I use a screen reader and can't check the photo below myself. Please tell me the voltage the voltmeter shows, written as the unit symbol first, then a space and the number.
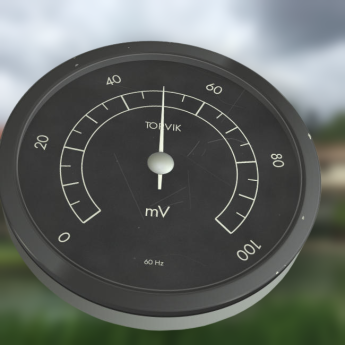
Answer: mV 50
